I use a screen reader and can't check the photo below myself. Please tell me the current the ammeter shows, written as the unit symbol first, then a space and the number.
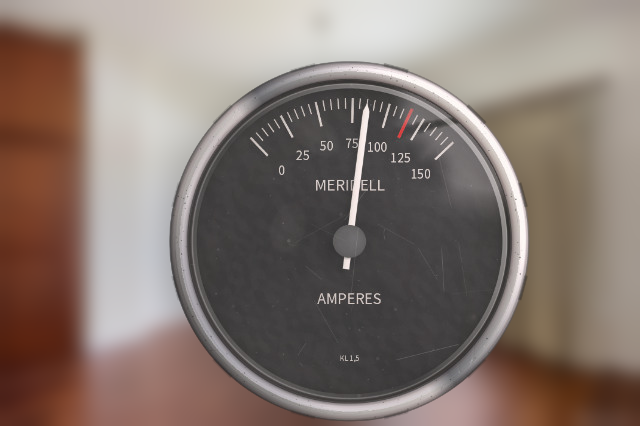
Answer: A 85
